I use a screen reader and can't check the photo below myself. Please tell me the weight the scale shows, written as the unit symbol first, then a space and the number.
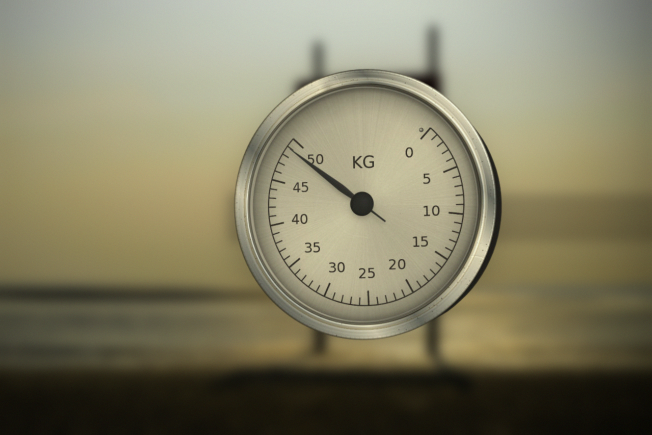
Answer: kg 49
